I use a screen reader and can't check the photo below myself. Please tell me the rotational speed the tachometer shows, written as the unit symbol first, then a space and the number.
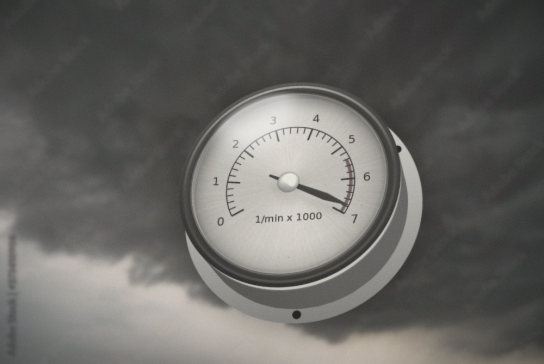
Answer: rpm 6800
